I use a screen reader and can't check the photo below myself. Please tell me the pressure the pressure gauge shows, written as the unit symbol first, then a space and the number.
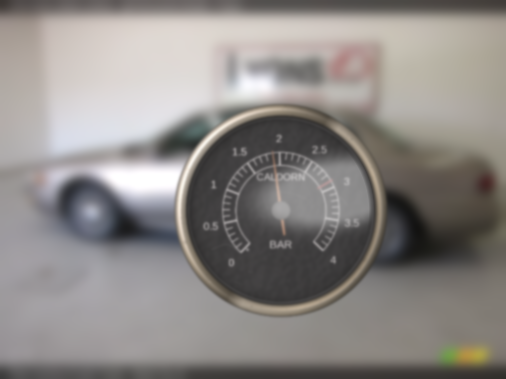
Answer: bar 1.9
